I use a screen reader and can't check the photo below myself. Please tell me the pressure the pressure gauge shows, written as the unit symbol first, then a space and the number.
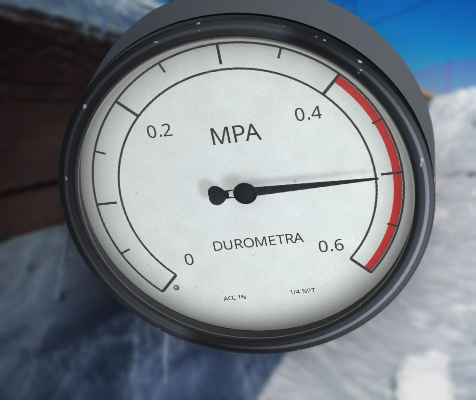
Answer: MPa 0.5
